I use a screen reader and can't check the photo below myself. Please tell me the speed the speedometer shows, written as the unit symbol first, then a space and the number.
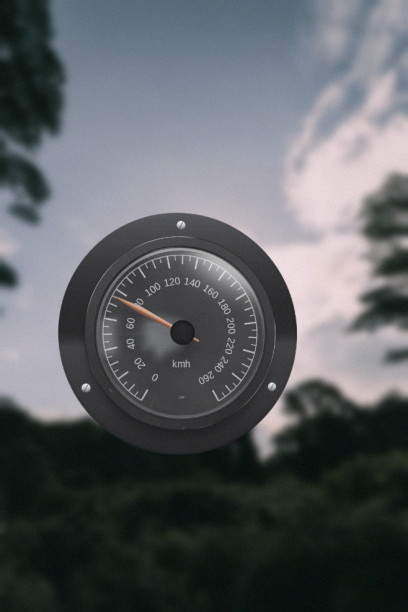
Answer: km/h 75
